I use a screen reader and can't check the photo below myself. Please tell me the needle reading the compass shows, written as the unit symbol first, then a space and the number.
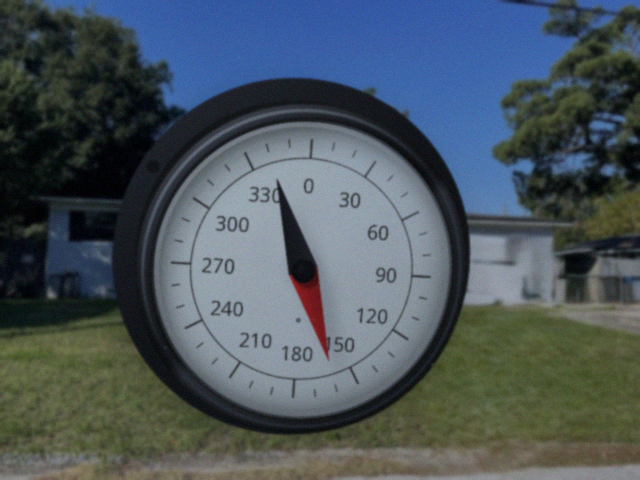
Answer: ° 160
